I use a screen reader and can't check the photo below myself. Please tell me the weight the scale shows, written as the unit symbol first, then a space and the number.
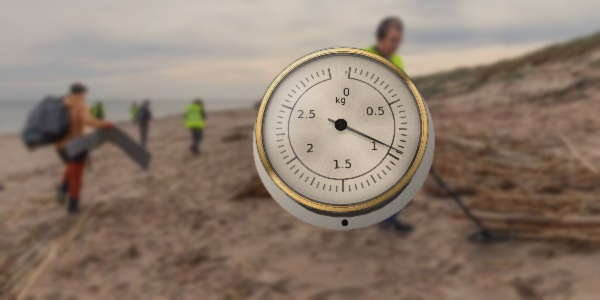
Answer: kg 0.95
